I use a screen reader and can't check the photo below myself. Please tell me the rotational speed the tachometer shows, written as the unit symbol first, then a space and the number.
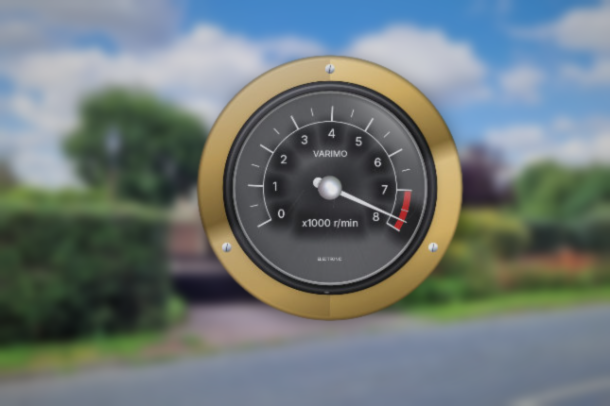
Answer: rpm 7750
